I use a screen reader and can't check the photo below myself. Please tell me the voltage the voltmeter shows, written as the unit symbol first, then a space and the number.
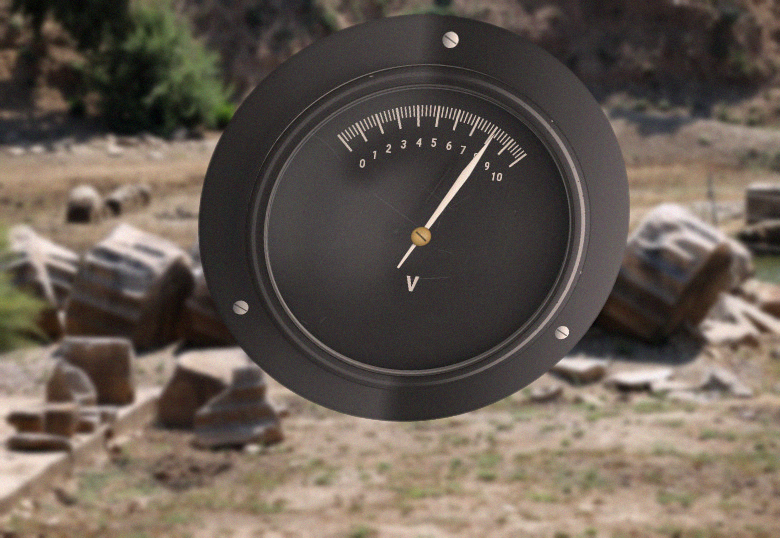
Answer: V 8
